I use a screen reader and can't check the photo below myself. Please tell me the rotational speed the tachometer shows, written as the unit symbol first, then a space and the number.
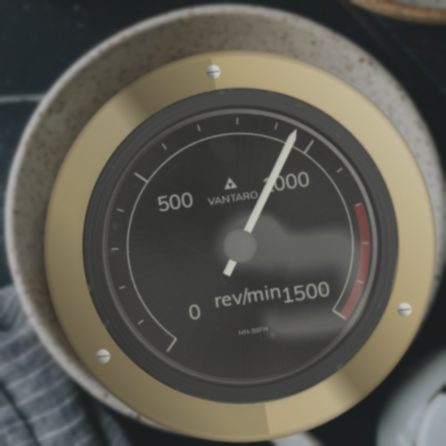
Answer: rpm 950
